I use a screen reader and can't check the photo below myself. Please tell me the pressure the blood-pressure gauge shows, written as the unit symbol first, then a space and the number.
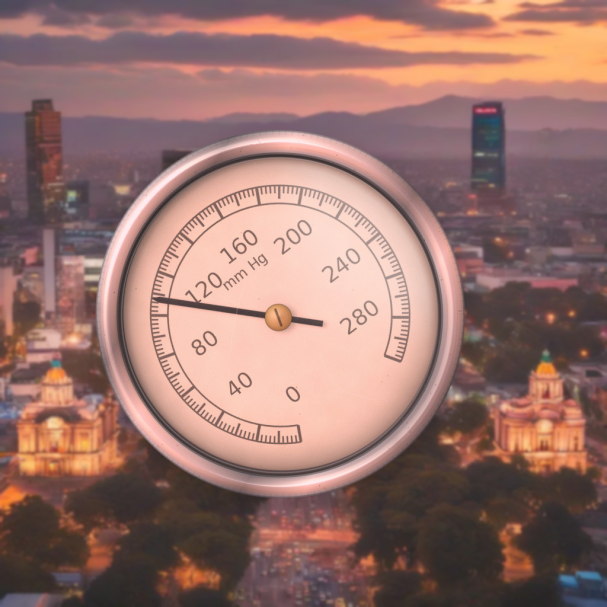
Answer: mmHg 108
